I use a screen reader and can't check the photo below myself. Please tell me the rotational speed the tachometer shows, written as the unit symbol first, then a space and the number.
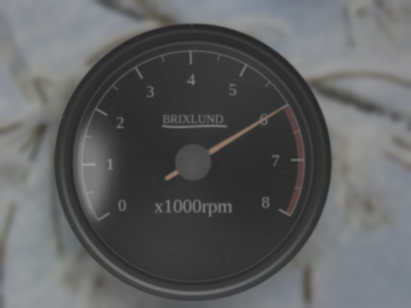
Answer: rpm 6000
